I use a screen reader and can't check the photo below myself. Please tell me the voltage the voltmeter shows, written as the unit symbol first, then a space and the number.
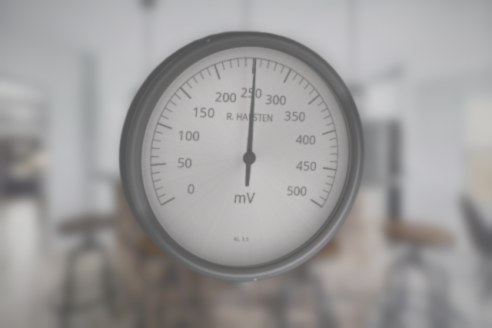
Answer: mV 250
